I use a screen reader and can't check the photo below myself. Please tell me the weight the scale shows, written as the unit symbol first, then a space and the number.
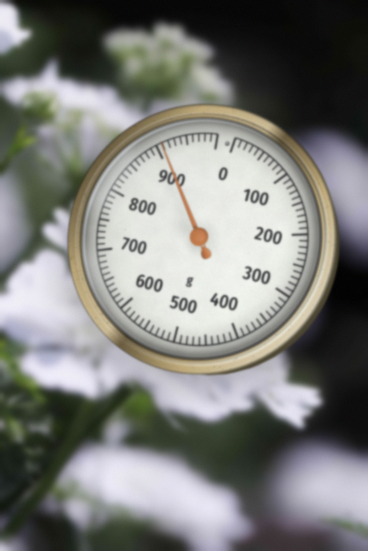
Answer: g 910
